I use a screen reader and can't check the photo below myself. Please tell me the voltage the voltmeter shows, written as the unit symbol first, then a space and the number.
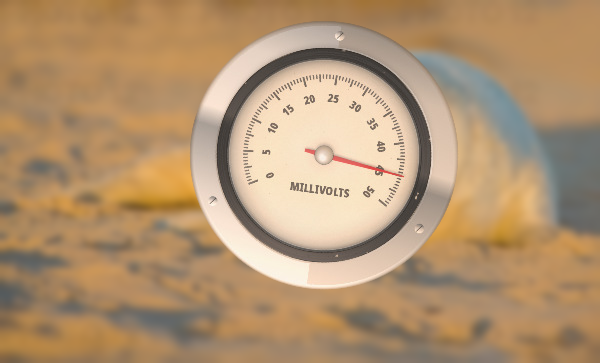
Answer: mV 45
